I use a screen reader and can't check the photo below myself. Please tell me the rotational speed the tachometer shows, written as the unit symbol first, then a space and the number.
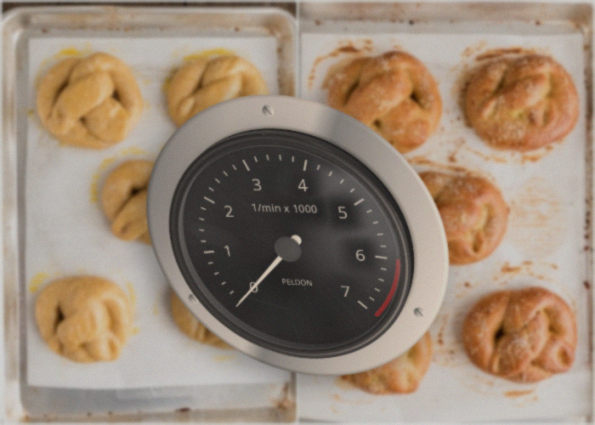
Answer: rpm 0
